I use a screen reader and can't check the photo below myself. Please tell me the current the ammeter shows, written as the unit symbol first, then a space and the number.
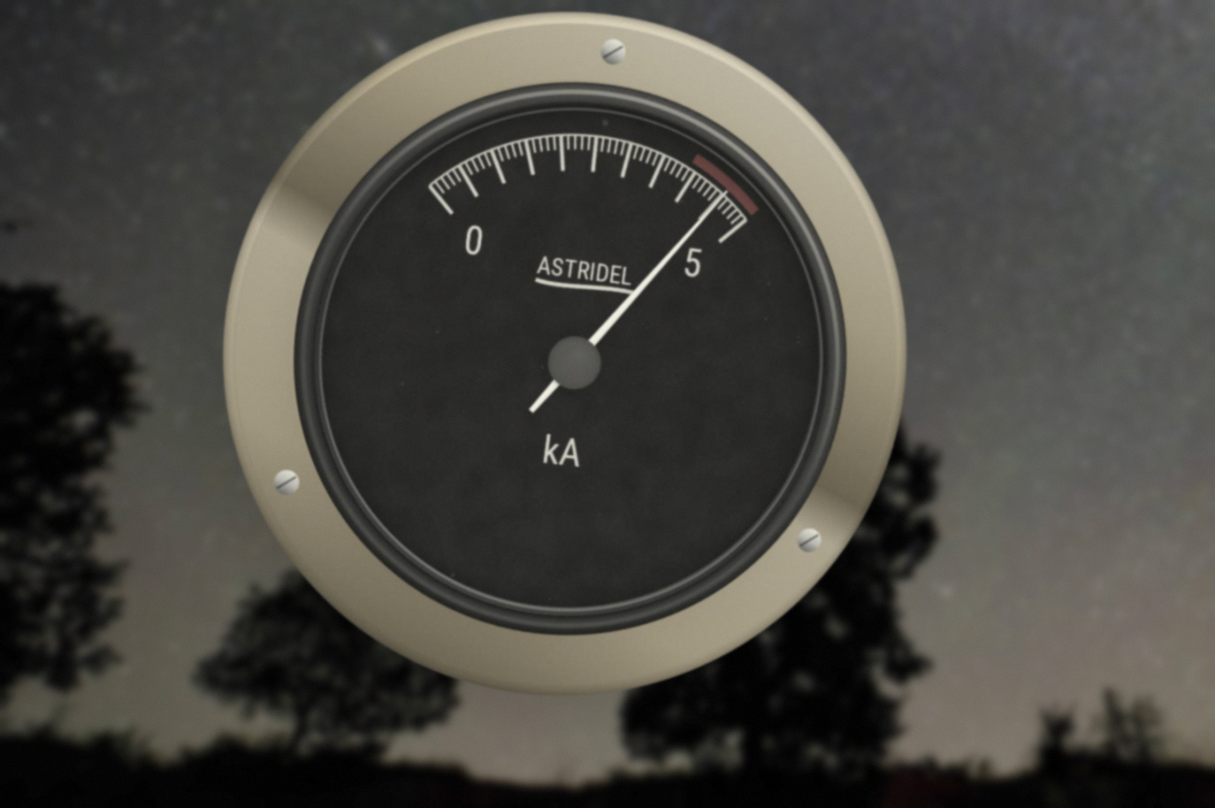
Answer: kA 4.5
